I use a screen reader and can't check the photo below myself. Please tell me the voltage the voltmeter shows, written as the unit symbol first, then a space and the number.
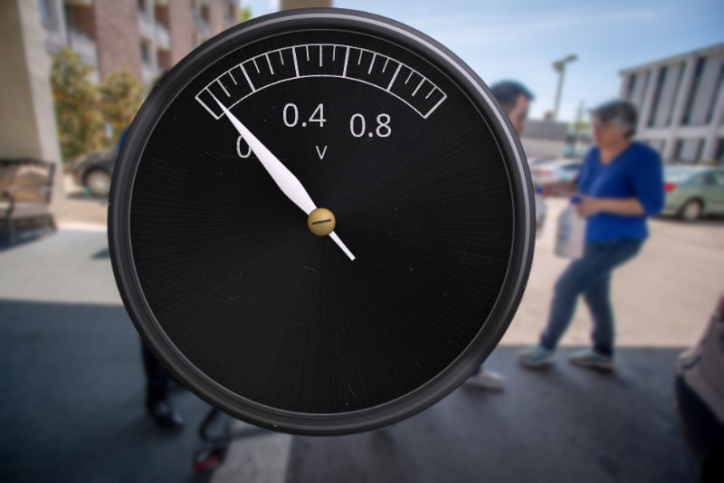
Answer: V 0.05
